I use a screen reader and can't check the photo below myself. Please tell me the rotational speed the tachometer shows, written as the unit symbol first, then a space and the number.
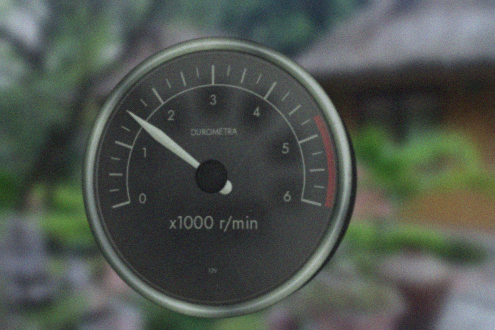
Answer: rpm 1500
